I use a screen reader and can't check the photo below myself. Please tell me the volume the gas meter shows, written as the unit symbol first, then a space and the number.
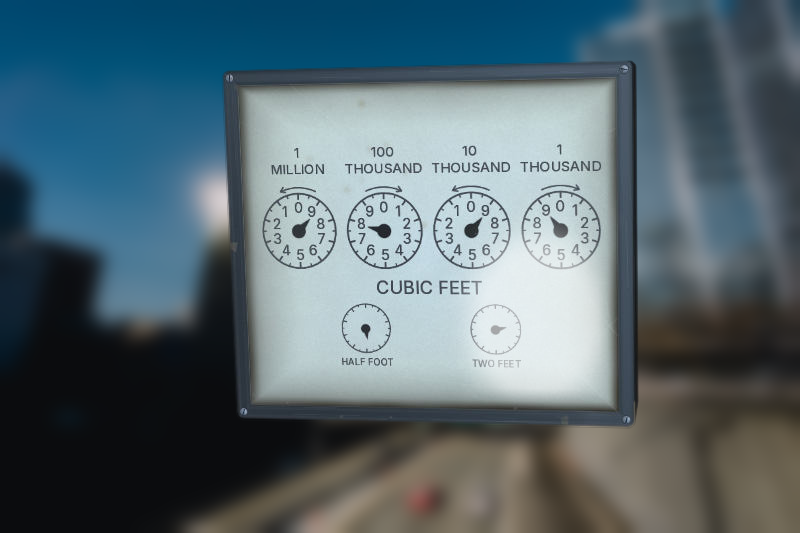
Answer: ft³ 878900
